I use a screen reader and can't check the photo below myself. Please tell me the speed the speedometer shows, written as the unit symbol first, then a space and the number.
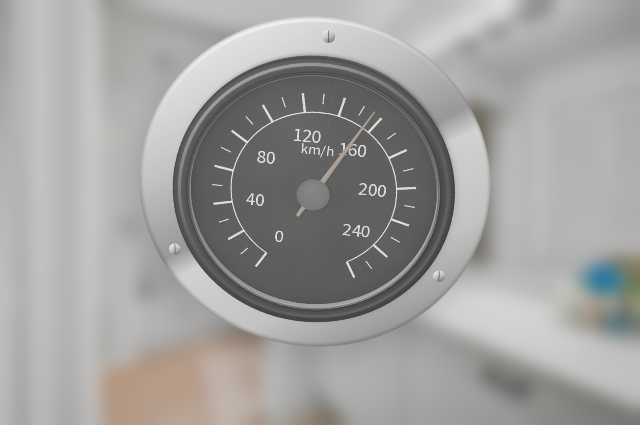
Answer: km/h 155
